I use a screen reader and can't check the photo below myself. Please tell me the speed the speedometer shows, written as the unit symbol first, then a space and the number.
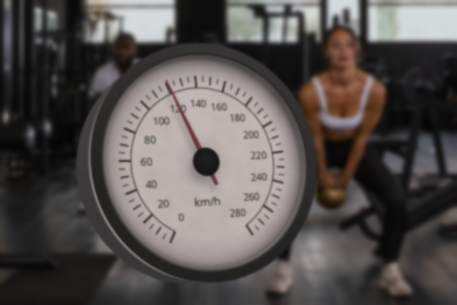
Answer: km/h 120
